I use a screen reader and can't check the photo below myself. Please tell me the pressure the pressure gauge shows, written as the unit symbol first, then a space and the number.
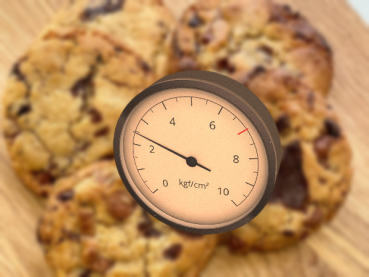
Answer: kg/cm² 2.5
